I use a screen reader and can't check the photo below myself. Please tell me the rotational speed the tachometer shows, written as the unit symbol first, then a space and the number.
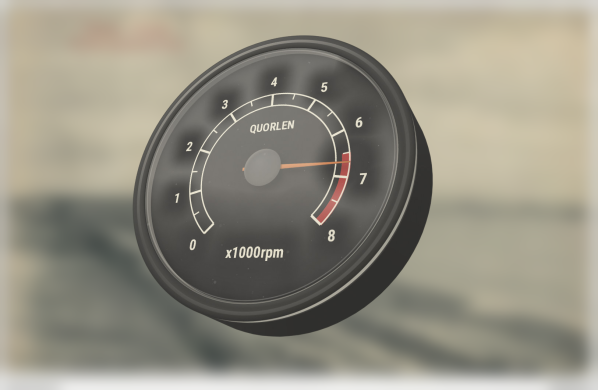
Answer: rpm 6750
